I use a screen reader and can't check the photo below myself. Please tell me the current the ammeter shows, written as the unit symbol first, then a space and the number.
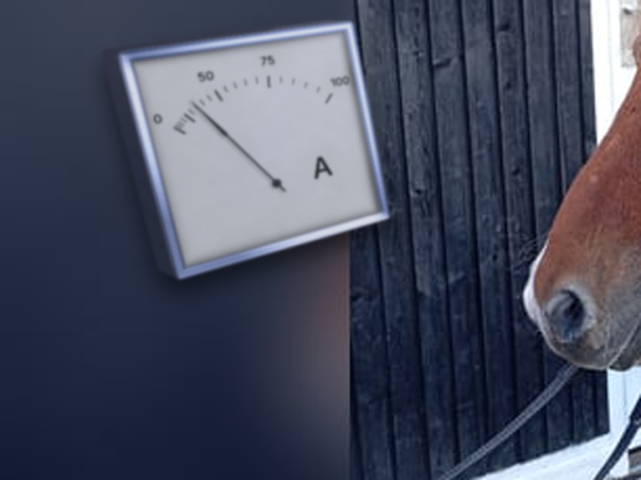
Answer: A 35
